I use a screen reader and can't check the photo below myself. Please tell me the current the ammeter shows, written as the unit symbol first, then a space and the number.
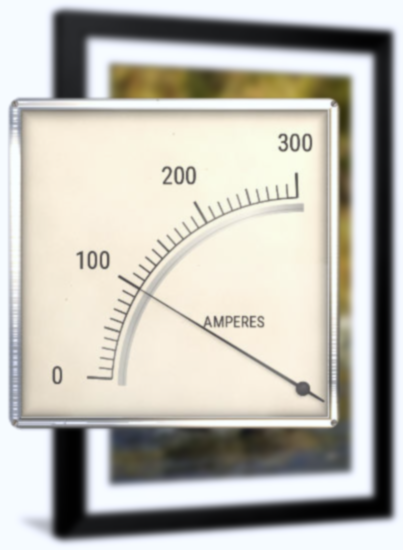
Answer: A 100
